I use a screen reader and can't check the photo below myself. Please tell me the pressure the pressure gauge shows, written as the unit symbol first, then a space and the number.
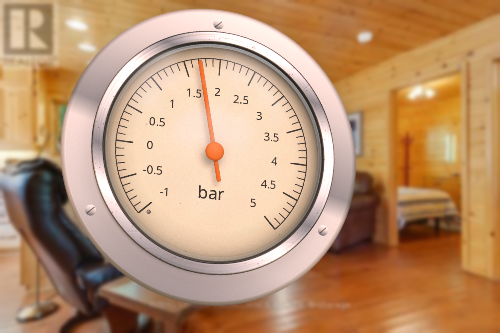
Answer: bar 1.7
